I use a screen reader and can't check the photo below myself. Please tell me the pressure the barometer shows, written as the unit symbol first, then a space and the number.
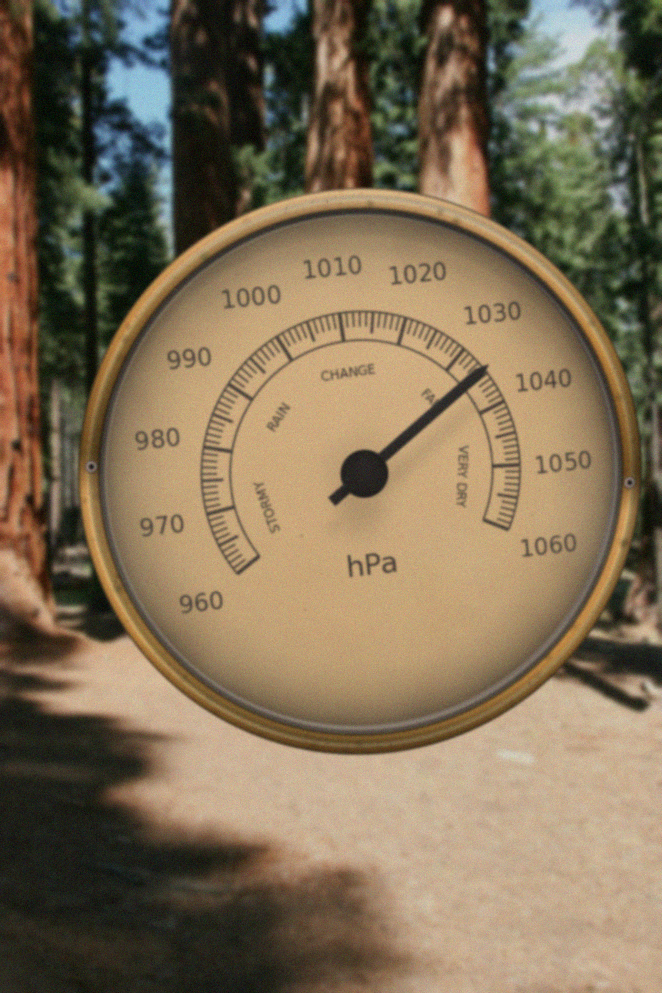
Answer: hPa 1034
